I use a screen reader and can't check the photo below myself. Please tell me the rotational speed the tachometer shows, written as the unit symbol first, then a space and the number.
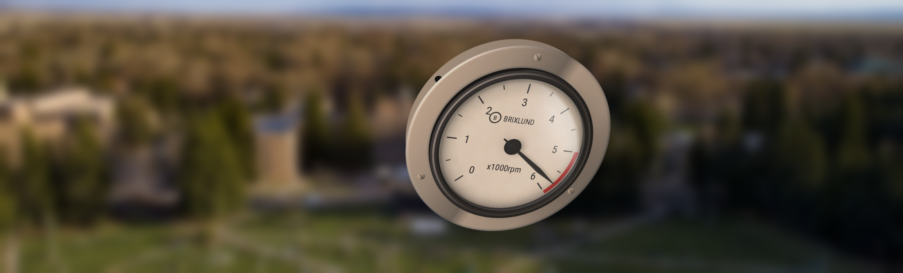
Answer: rpm 5750
